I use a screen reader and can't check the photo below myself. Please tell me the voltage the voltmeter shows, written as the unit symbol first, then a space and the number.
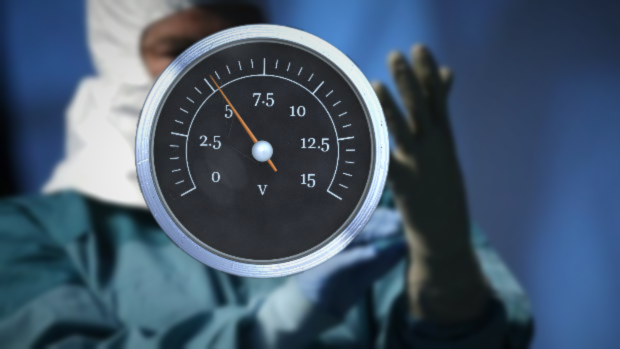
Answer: V 5.25
